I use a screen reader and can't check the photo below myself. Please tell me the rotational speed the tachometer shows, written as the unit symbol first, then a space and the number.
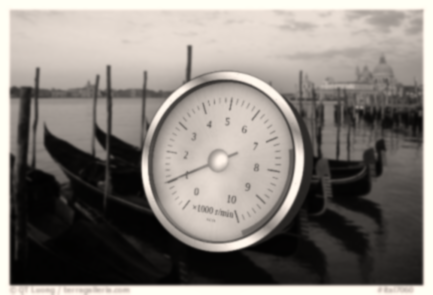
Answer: rpm 1000
